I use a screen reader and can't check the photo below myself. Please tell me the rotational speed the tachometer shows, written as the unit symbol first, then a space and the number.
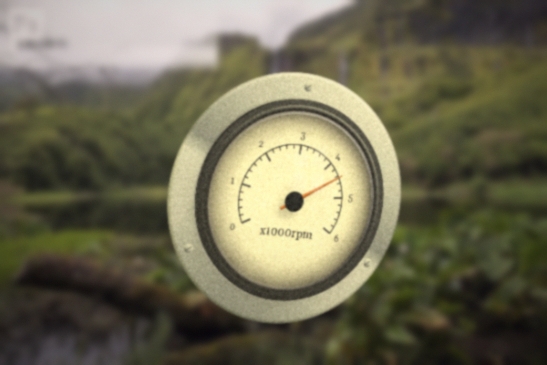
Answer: rpm 4400
